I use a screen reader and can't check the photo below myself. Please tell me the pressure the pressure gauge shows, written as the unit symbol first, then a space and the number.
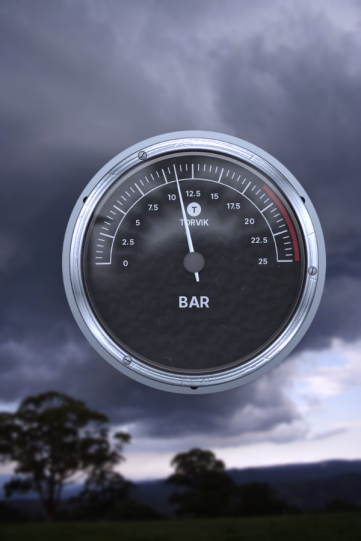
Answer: bar 11
